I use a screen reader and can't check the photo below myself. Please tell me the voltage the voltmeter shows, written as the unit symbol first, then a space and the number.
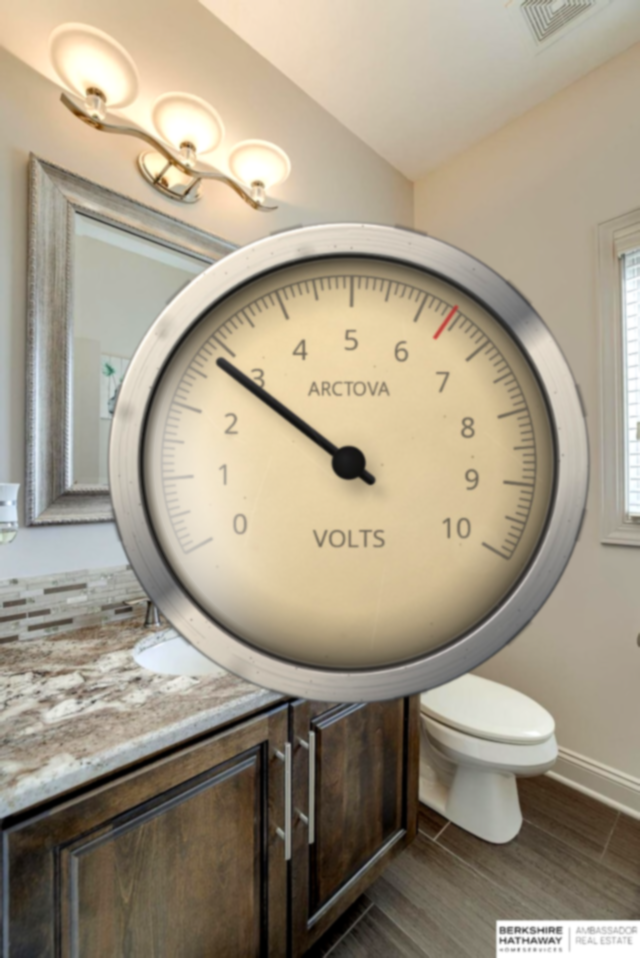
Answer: V 2.8
